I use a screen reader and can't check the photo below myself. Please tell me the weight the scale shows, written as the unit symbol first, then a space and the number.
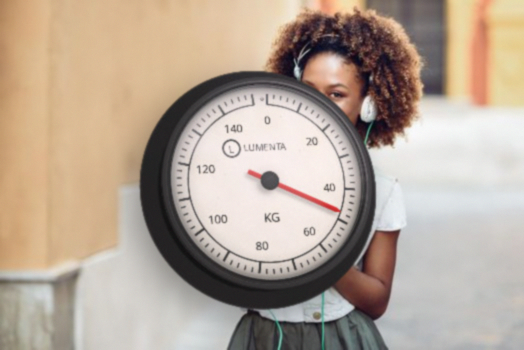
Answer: kg 48
